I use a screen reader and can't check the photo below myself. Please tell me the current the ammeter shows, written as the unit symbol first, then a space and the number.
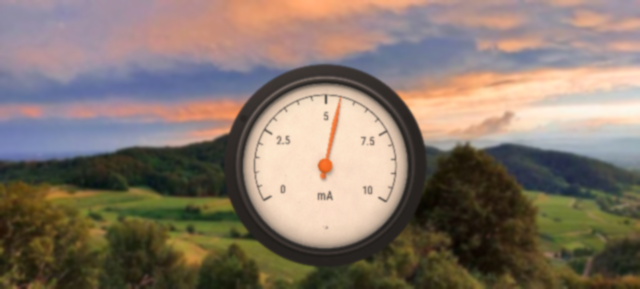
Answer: mA 5.5
